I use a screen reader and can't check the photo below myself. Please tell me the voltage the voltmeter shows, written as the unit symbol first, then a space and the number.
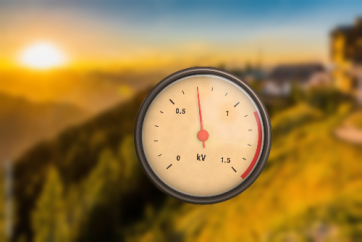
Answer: kV 0.7
